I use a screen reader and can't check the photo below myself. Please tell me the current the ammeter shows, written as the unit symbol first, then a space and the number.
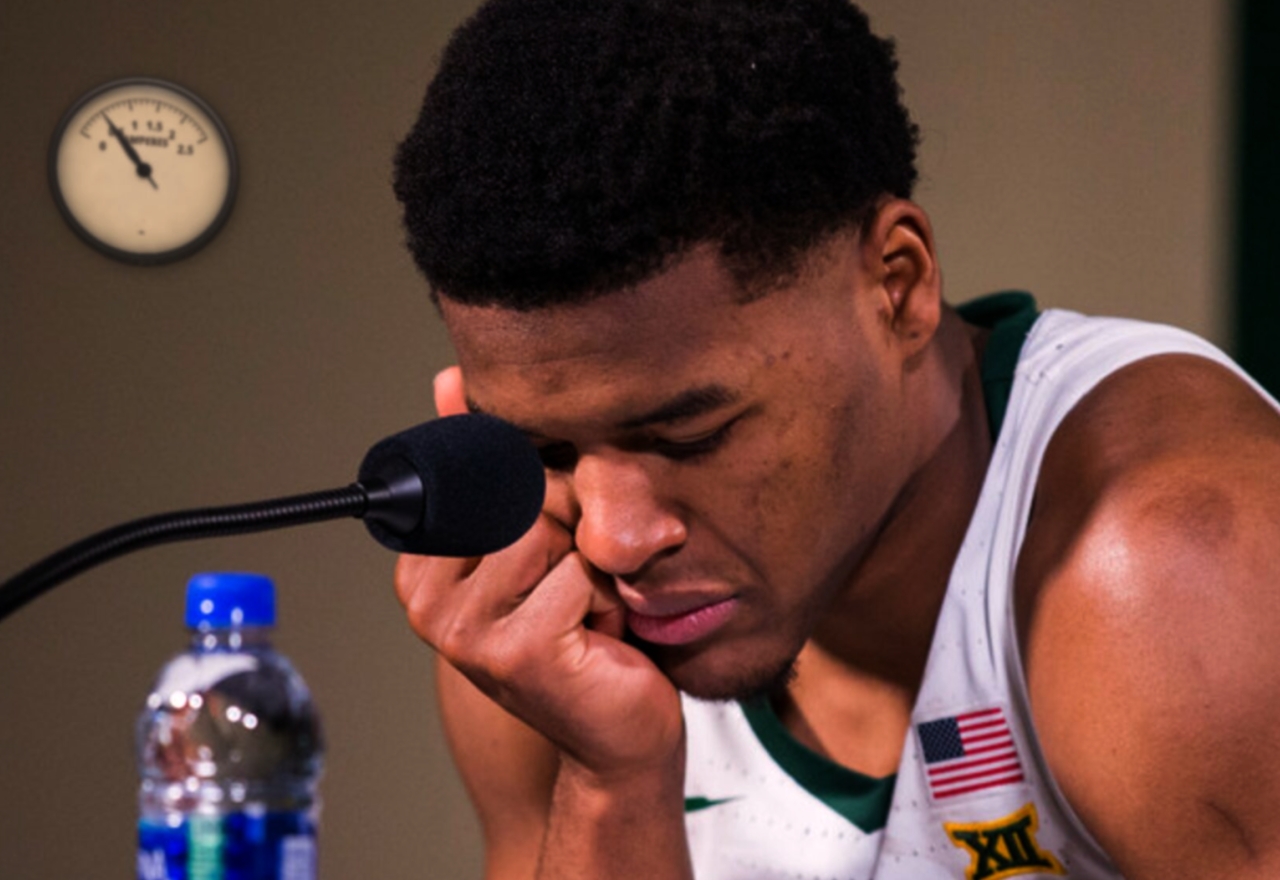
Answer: A 0.5
